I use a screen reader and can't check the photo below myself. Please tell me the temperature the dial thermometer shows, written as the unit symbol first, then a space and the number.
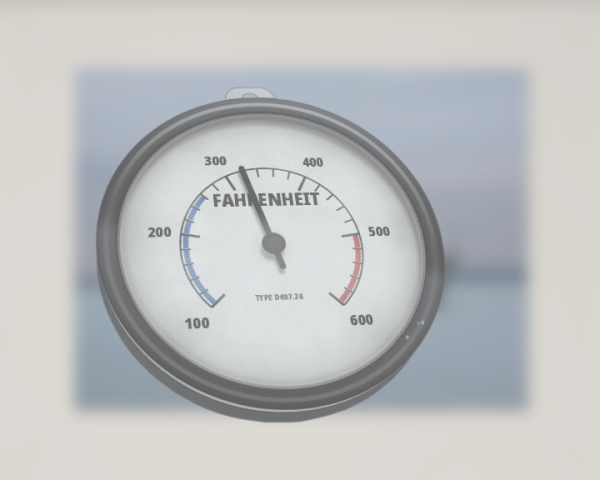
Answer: °F 320
